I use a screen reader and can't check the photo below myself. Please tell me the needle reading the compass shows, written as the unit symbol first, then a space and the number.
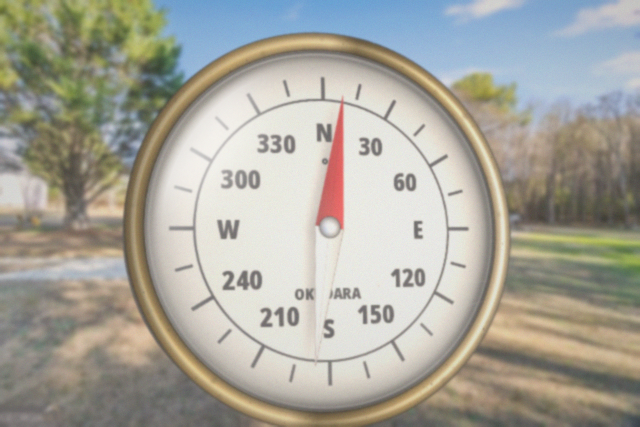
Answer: ° 7.5
